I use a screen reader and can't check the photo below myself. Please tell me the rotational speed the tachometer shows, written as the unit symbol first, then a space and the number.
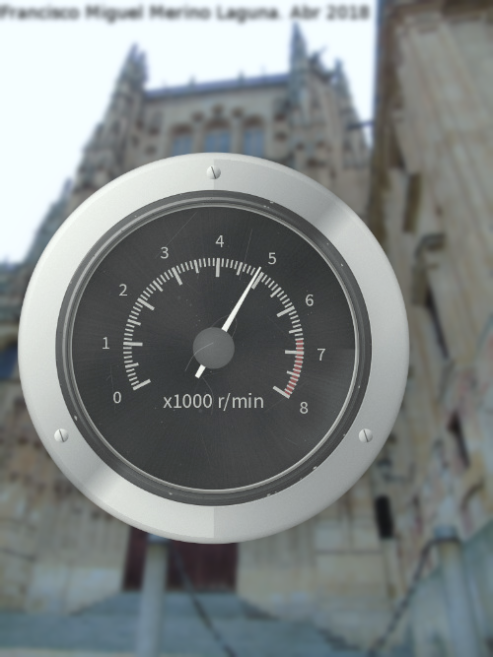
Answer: rpm 4900
